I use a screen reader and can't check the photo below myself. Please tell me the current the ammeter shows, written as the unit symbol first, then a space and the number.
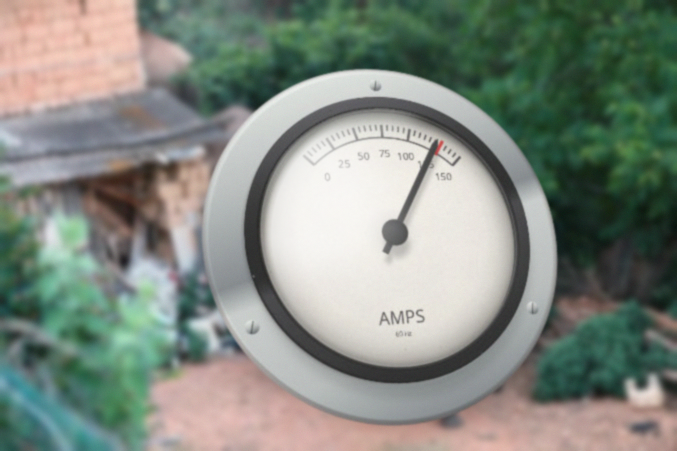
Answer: A 125
